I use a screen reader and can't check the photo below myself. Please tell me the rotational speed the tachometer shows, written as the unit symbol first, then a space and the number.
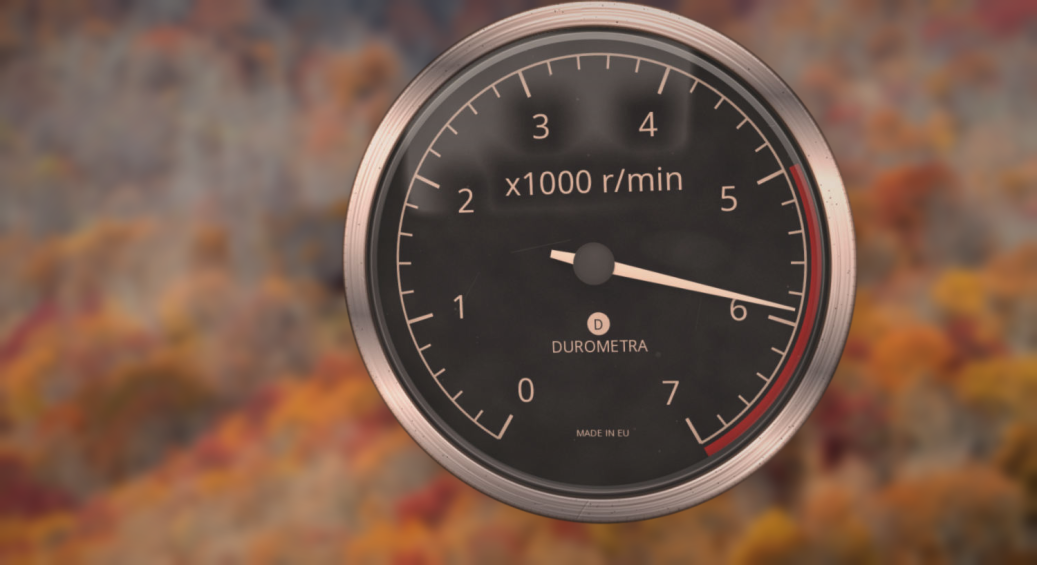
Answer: rpm 5900
